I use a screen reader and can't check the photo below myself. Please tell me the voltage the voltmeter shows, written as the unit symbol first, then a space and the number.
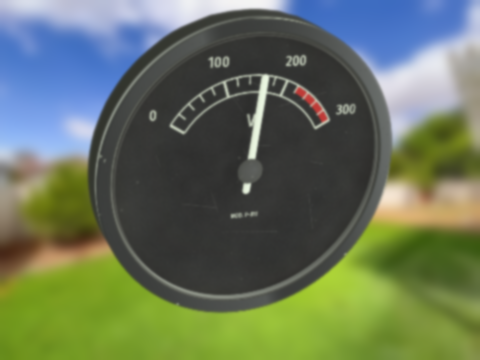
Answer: V 160
